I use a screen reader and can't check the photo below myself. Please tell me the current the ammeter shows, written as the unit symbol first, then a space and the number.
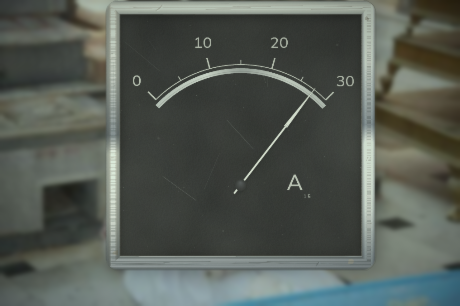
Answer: A 27.5
